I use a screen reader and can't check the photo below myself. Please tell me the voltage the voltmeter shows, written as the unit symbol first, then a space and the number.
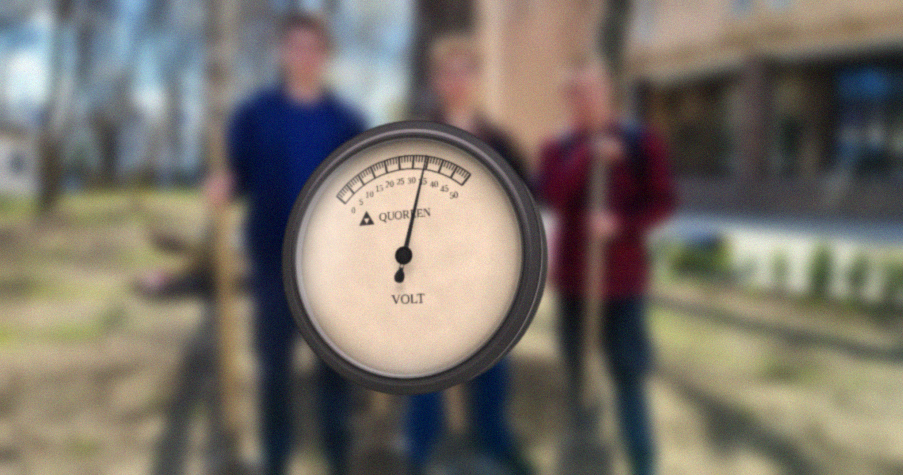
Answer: V 35
